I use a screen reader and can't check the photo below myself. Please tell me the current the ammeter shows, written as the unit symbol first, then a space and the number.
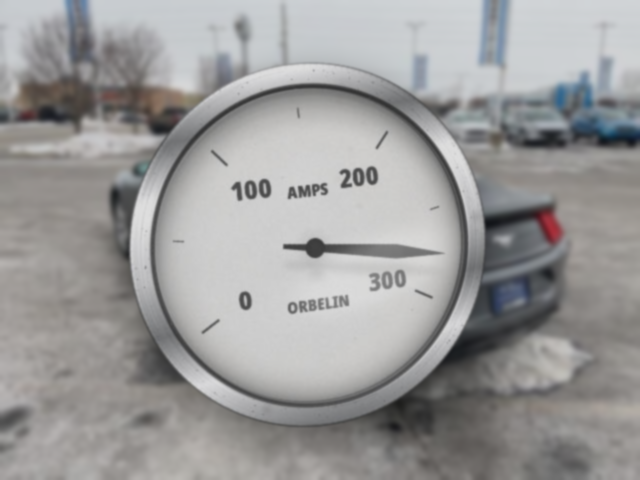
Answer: A 275
